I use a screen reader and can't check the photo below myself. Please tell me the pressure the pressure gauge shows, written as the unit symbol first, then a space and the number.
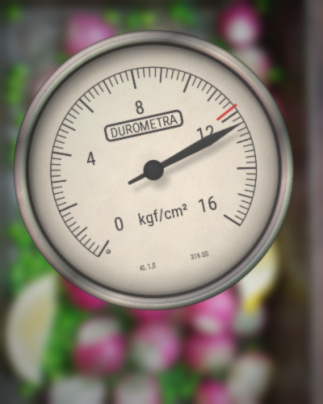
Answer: kg/cm² 12.4
